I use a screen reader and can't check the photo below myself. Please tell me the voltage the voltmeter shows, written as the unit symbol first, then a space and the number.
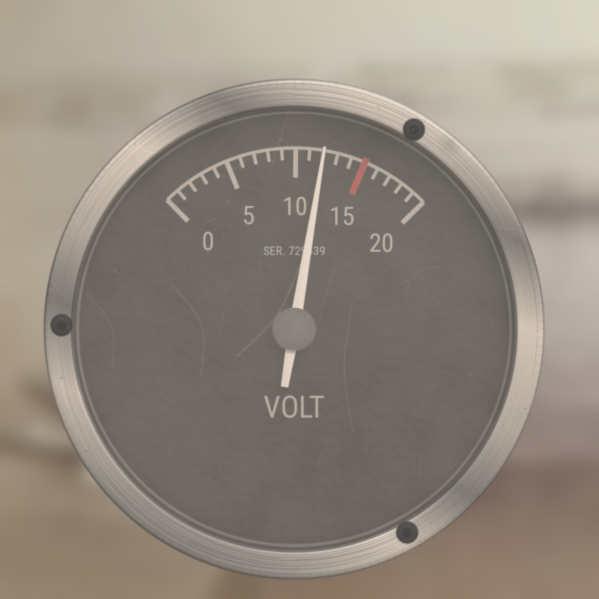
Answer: V 12
